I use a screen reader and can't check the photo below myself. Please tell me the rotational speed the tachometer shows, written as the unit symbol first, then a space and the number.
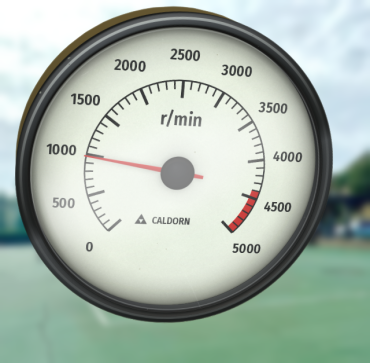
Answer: rpm 1000
